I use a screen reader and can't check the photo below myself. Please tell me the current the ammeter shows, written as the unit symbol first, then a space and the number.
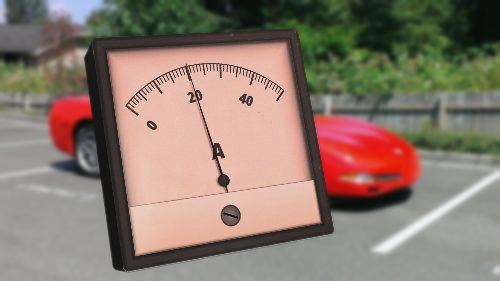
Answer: A 20
